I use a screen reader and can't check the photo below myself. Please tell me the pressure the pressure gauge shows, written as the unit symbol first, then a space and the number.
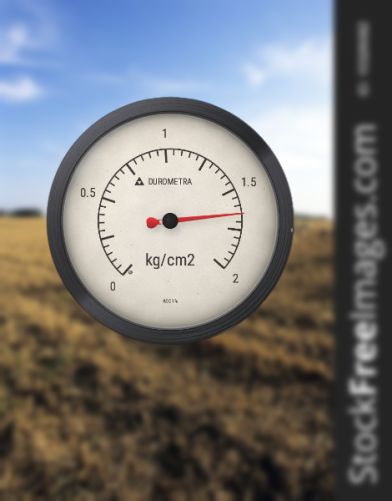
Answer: kg/cm² 1.65
